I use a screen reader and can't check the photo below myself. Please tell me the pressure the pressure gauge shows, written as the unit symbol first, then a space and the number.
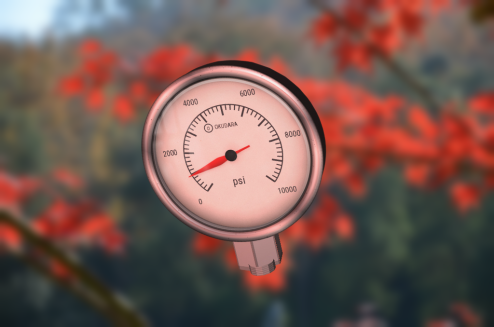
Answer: psi 1000
